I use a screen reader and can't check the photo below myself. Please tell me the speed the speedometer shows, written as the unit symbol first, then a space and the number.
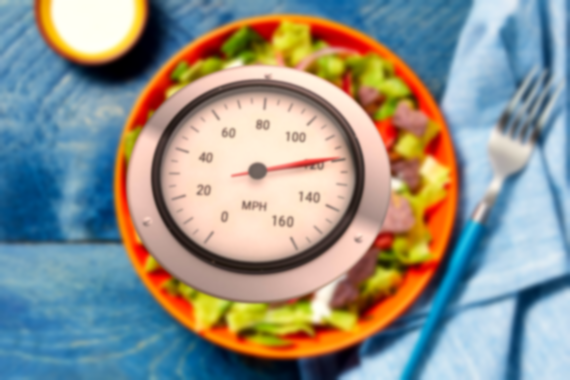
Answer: mph 120
